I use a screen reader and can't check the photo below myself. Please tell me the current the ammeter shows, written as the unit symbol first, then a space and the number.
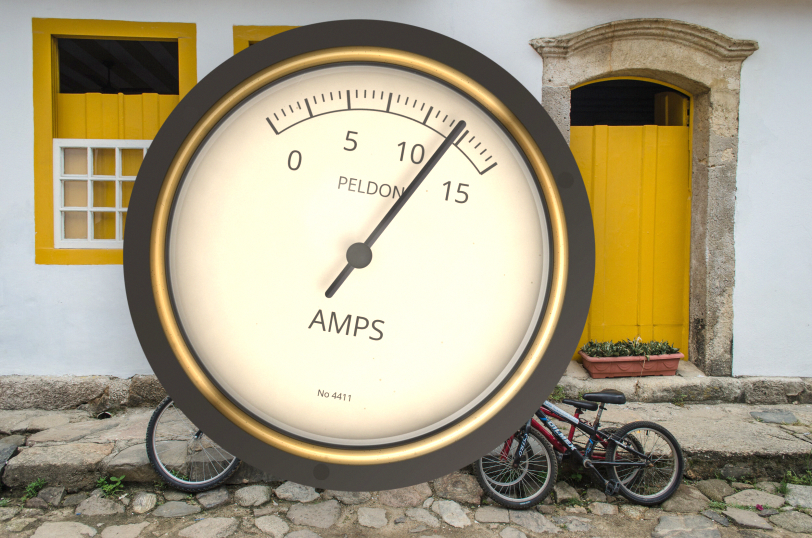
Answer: A 12
